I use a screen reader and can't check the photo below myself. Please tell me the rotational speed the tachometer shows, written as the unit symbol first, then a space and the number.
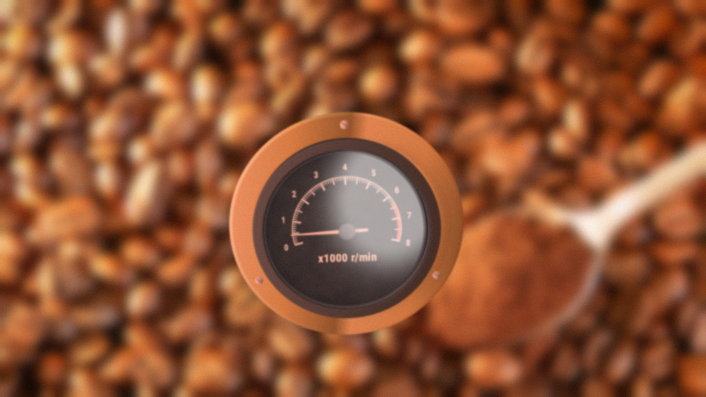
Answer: rpm 500
